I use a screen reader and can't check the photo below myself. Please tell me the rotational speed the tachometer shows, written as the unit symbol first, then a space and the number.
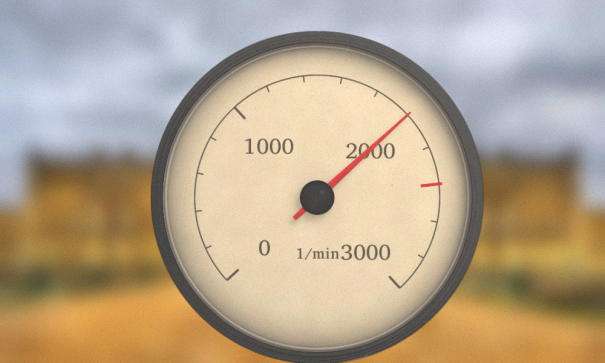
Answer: rpm 2000
